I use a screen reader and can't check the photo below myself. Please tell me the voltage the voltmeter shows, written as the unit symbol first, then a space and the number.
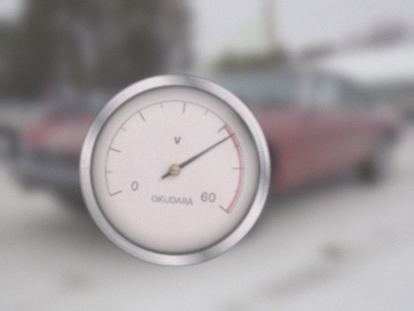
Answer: V 42.5
